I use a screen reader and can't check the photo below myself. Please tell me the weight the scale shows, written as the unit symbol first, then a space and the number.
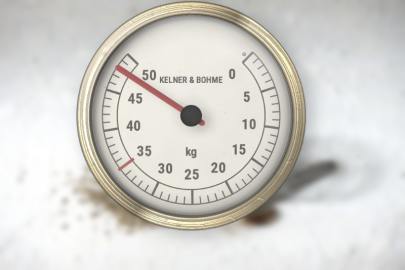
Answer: kg 48
